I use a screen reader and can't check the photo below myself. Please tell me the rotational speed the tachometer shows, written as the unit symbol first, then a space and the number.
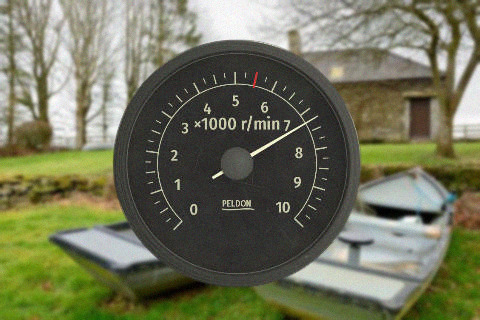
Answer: rpm 7250
